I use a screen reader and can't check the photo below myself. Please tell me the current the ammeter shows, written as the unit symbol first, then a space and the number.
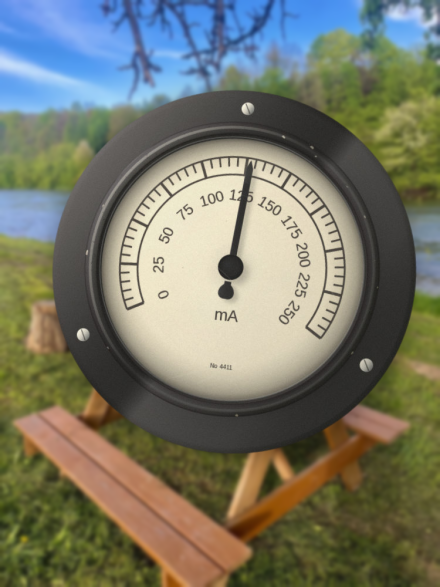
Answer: mA 127.5
